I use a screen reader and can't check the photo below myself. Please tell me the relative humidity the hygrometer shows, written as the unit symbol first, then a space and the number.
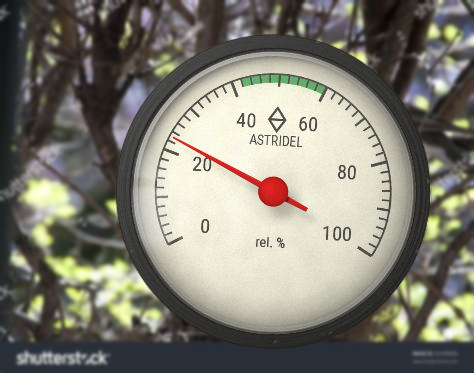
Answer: % 23
